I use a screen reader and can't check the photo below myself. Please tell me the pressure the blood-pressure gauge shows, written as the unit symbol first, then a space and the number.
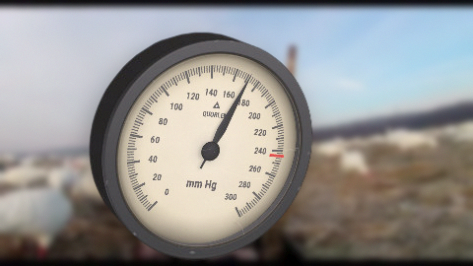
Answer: mmHg 170
